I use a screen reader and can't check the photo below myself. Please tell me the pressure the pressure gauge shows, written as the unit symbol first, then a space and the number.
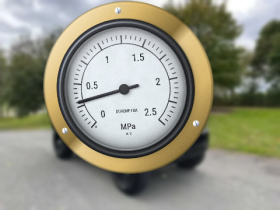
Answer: MPa 0.3
